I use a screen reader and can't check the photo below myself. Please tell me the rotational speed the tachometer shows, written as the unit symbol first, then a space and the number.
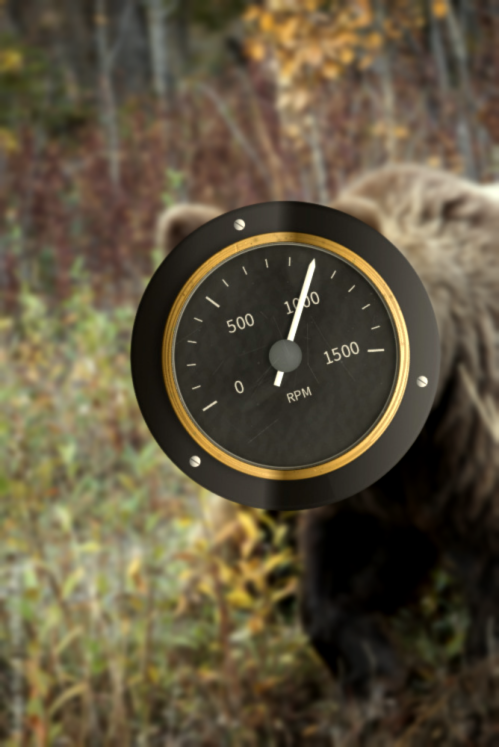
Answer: rpm 1000
